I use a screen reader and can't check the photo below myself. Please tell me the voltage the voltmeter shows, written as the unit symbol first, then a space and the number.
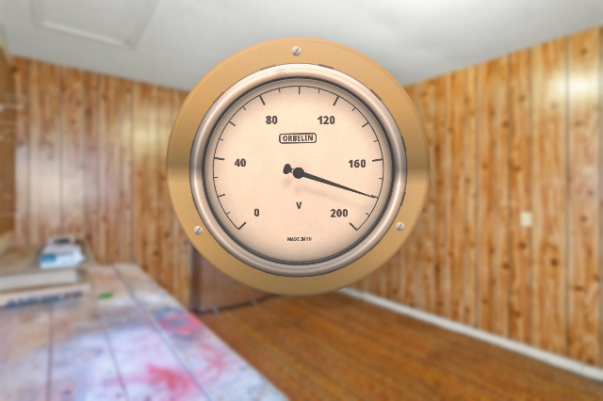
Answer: V 180
